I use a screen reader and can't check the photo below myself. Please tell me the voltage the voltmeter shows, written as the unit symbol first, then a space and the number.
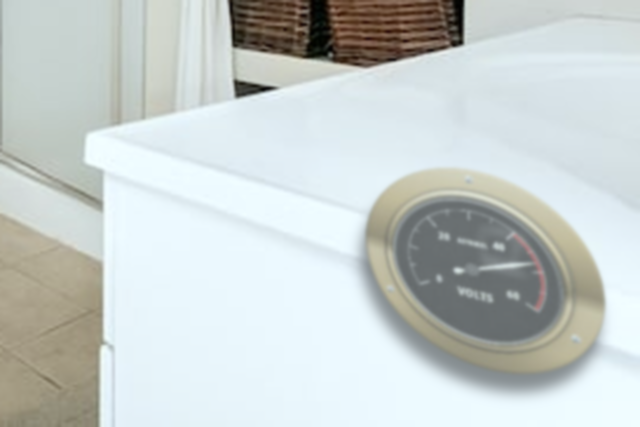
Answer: V 47.5
